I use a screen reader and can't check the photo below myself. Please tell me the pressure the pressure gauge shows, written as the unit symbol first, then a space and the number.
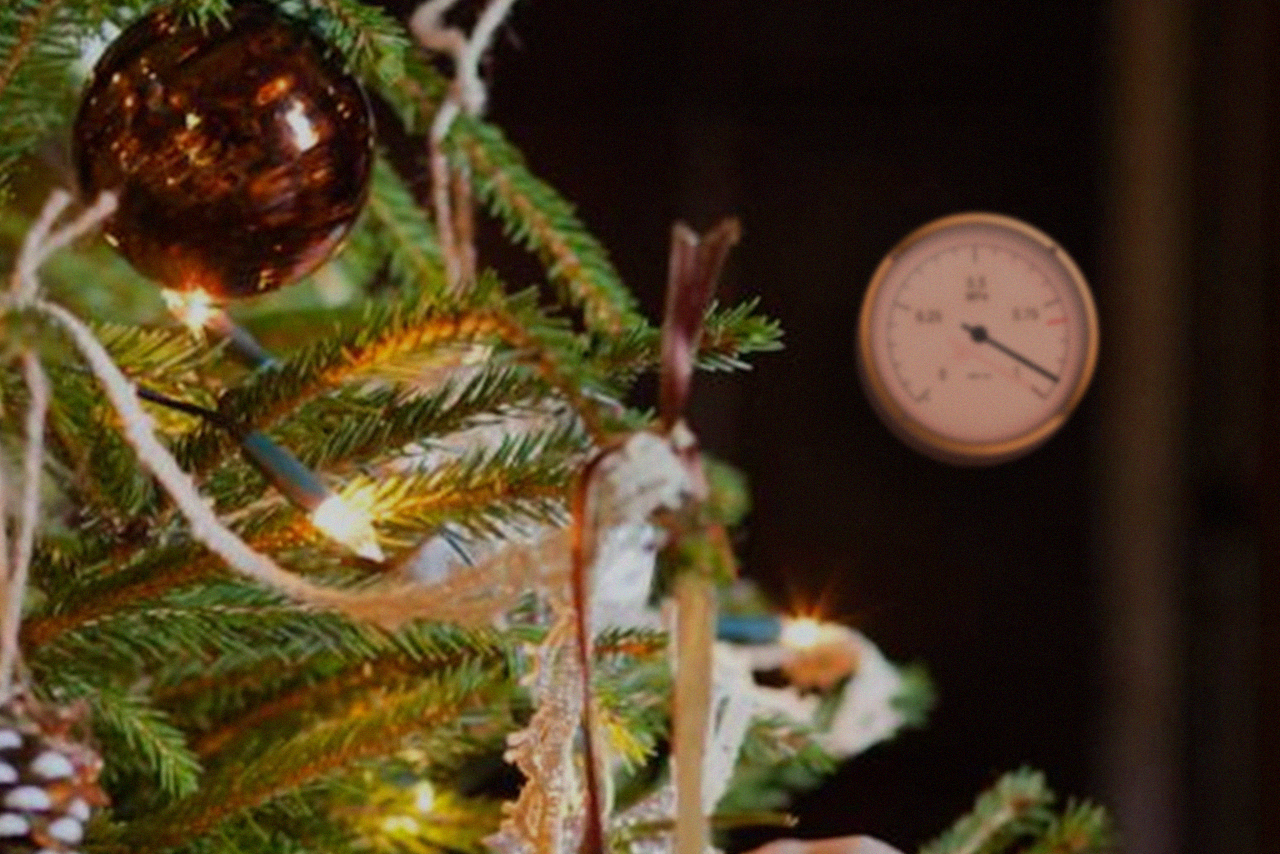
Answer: MPa 0.95
